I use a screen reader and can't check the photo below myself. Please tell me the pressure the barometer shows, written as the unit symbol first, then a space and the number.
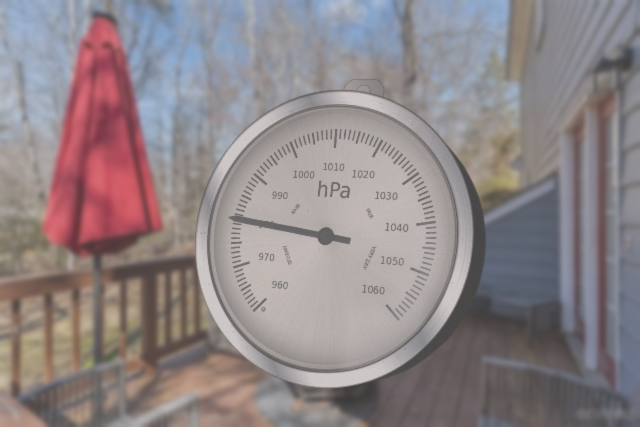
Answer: hPa 980
